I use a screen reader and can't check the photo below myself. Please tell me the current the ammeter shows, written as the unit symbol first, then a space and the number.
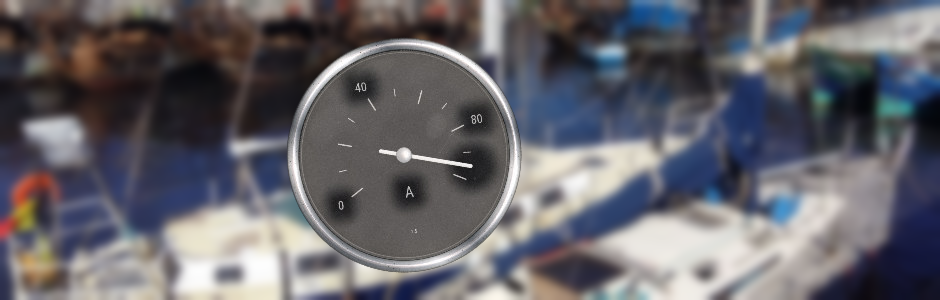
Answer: A 95
